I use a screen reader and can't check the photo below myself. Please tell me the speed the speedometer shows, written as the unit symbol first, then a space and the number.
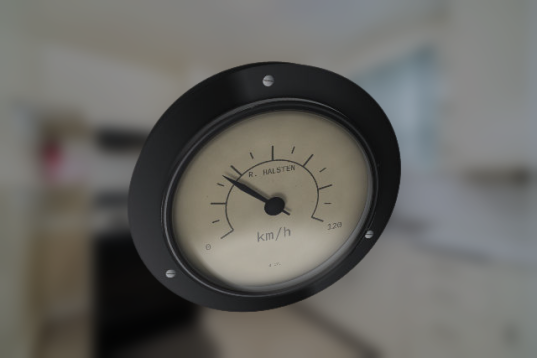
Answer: km/h 35
